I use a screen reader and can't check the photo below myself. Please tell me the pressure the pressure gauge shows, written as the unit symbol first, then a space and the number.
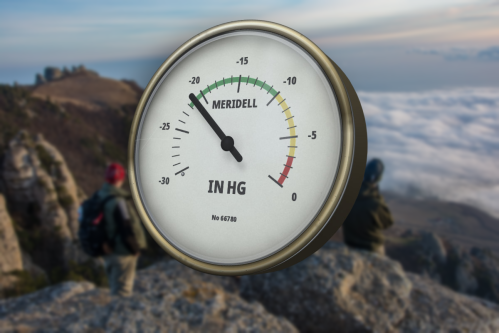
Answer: inHg -21
